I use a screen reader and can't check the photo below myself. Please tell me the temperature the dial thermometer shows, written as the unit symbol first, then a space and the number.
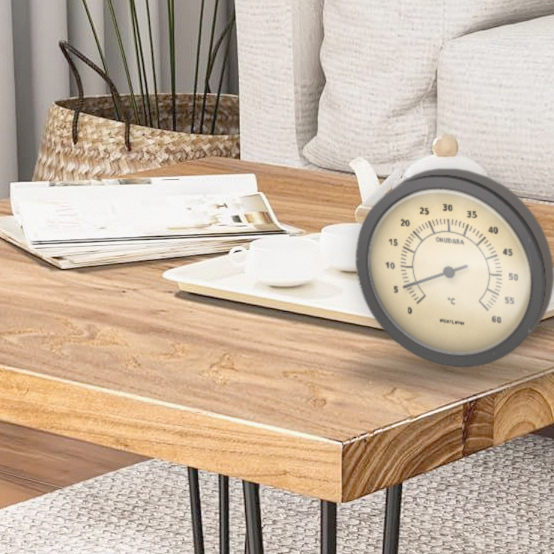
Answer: °C 5
